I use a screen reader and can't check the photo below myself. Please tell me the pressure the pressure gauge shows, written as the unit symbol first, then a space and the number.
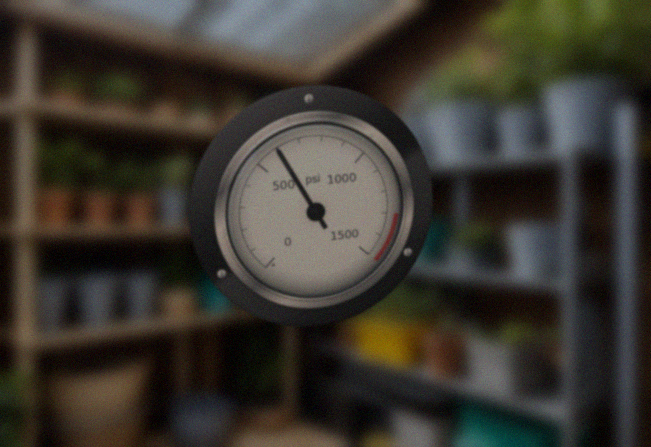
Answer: psi 600
